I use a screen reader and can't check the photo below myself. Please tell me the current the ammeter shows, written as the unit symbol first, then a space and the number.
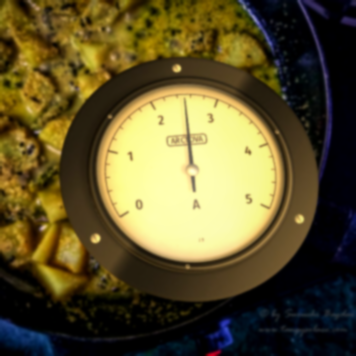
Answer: A 2.5
